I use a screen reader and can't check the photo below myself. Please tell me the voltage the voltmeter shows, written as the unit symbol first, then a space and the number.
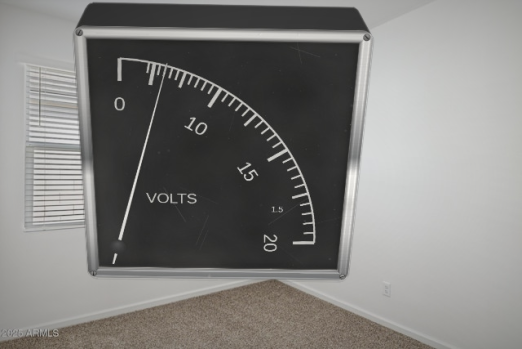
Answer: V 6
